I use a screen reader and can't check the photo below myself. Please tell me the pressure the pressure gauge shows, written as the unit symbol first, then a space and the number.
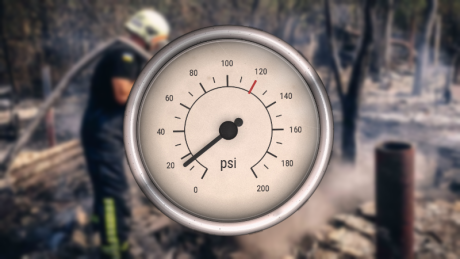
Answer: psi 15
